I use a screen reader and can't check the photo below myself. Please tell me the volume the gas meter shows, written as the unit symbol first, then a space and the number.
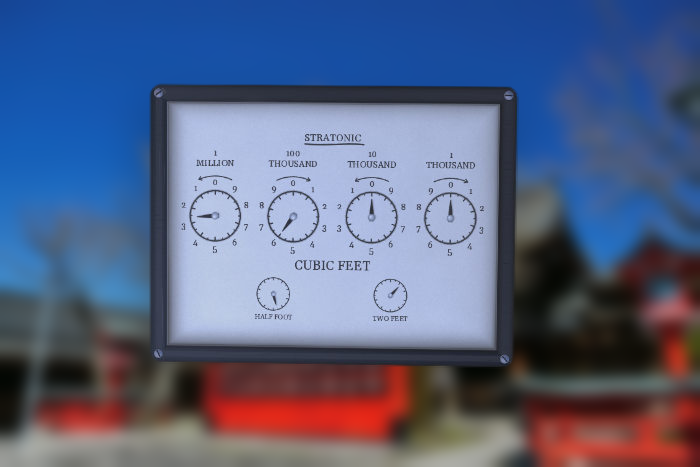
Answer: ft³ 260000
